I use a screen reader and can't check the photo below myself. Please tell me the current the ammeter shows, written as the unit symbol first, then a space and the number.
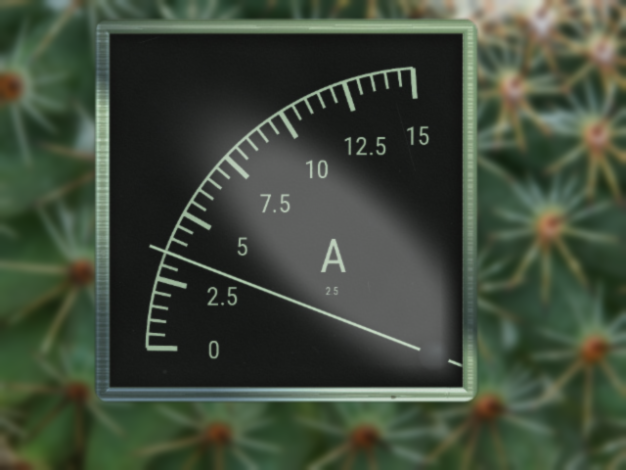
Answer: A 3.5
